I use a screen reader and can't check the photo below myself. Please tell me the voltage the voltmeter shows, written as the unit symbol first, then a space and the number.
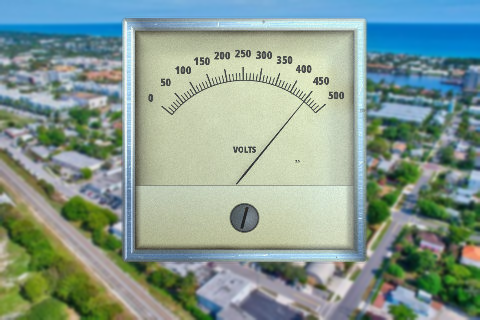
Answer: V 450
